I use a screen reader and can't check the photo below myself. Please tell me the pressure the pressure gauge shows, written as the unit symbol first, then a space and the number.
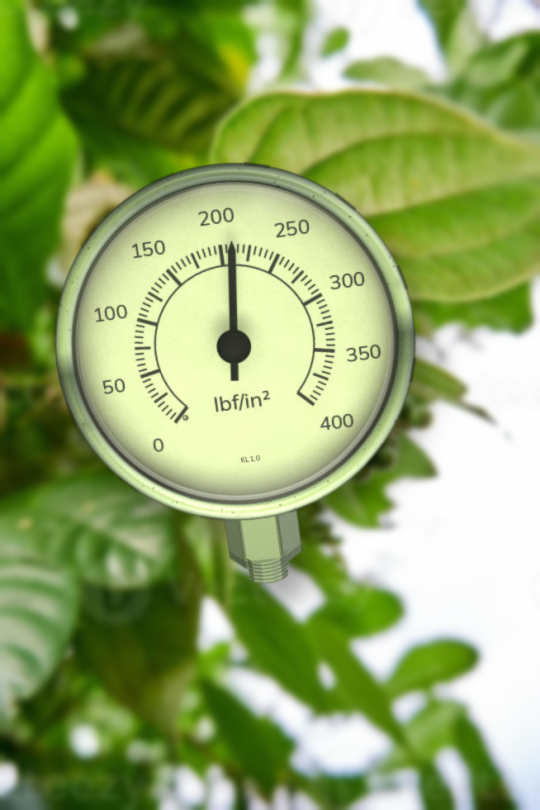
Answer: psi 210
